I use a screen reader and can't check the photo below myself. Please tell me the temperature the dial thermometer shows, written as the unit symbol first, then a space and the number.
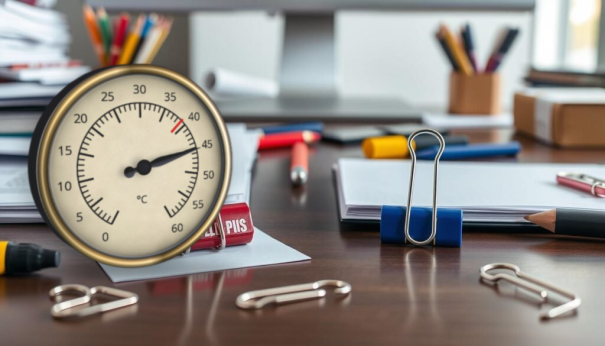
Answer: °C 45
